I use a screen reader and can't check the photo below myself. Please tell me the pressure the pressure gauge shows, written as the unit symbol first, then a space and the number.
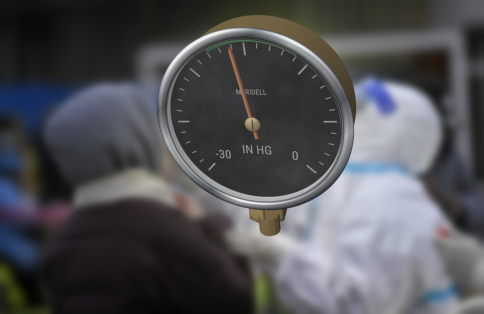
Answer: inHg -16
